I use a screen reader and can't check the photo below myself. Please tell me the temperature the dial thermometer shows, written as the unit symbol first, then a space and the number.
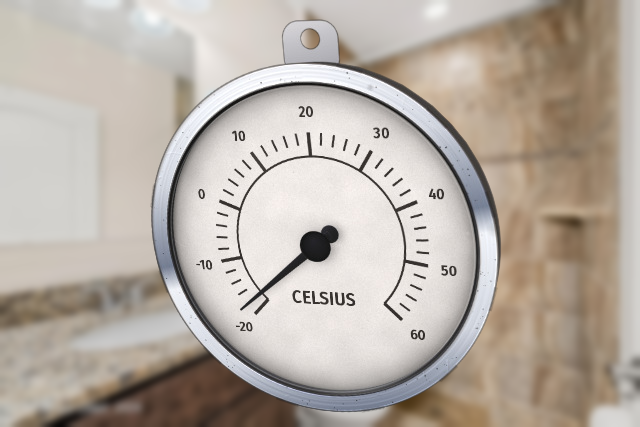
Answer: °C -18
